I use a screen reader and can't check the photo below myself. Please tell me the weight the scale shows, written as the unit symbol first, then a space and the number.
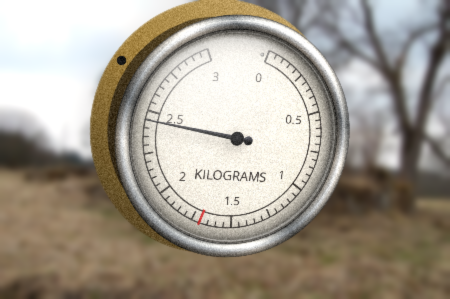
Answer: kg 2.45
